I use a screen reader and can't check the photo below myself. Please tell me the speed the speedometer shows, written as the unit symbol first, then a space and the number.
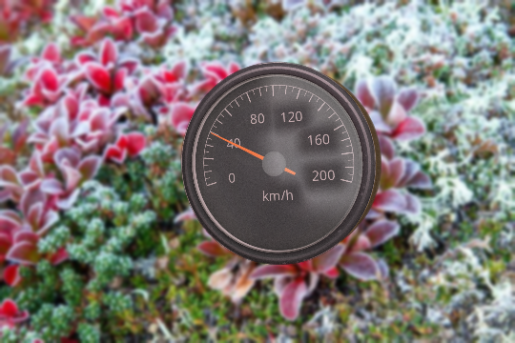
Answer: km/h 40
